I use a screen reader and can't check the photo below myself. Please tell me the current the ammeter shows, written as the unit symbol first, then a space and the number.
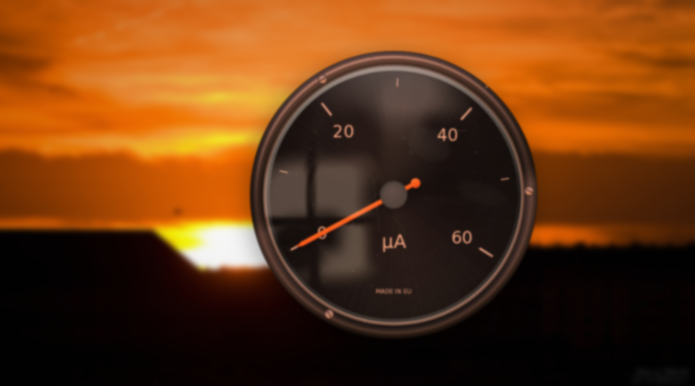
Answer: µA 0
